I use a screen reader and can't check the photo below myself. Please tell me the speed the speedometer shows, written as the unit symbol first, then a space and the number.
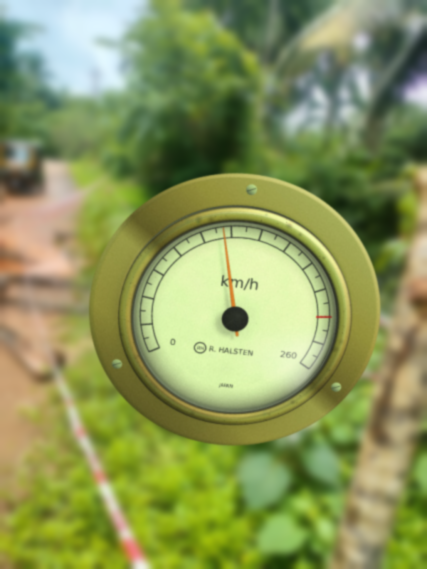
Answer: km/h 115
